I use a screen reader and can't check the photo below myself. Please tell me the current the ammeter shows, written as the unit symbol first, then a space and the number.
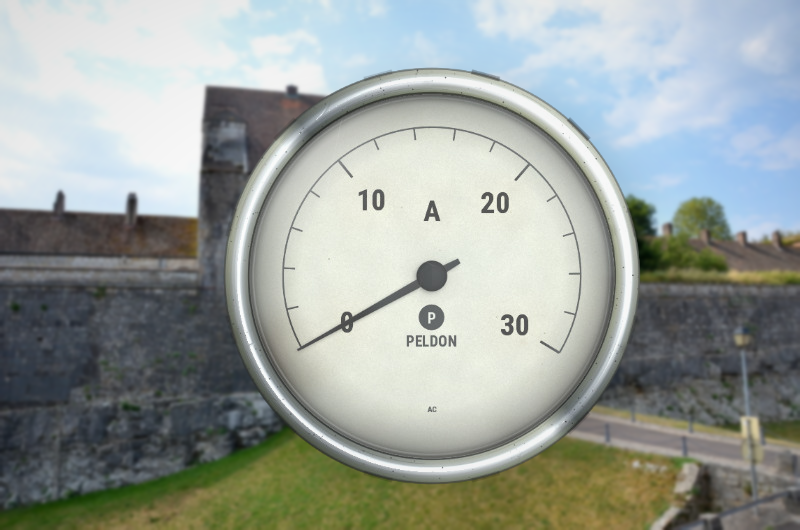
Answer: A 0
